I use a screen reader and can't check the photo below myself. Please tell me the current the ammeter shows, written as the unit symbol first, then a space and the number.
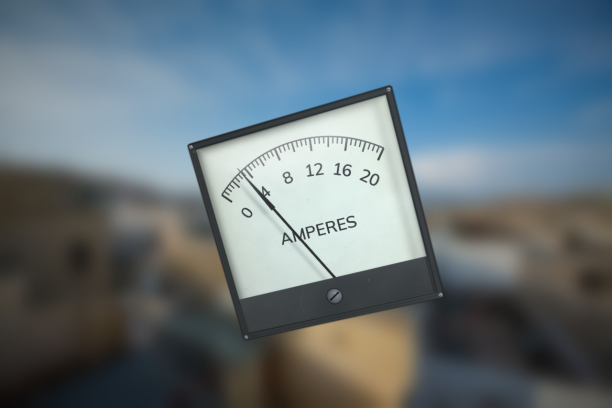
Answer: A 3.5
